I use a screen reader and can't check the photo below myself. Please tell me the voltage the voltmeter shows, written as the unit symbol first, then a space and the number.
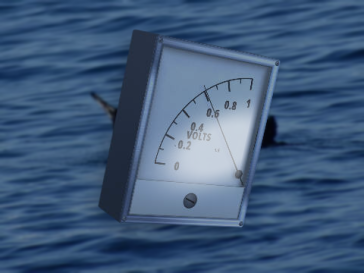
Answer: V 0.6
